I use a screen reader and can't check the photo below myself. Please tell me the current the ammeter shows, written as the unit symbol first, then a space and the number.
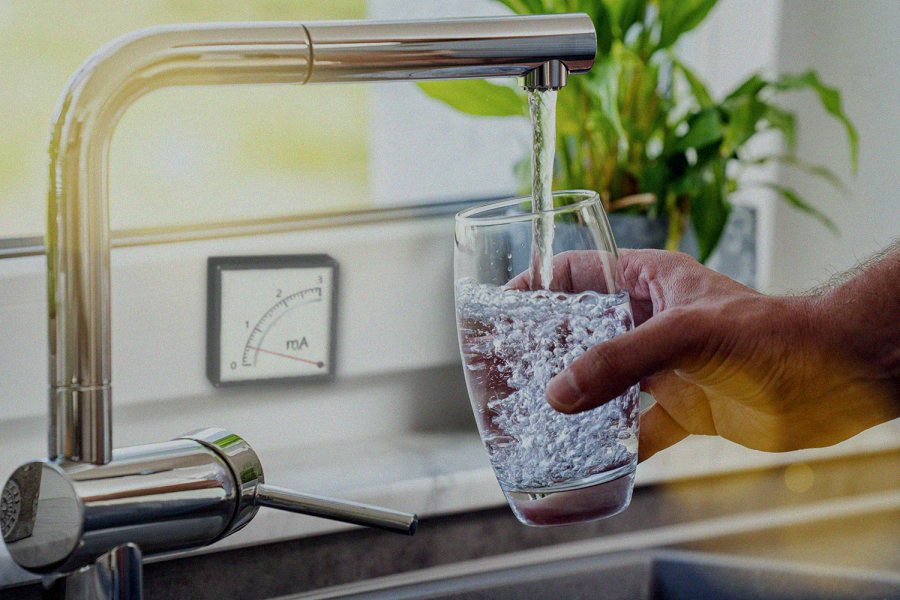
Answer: mA 0.5
